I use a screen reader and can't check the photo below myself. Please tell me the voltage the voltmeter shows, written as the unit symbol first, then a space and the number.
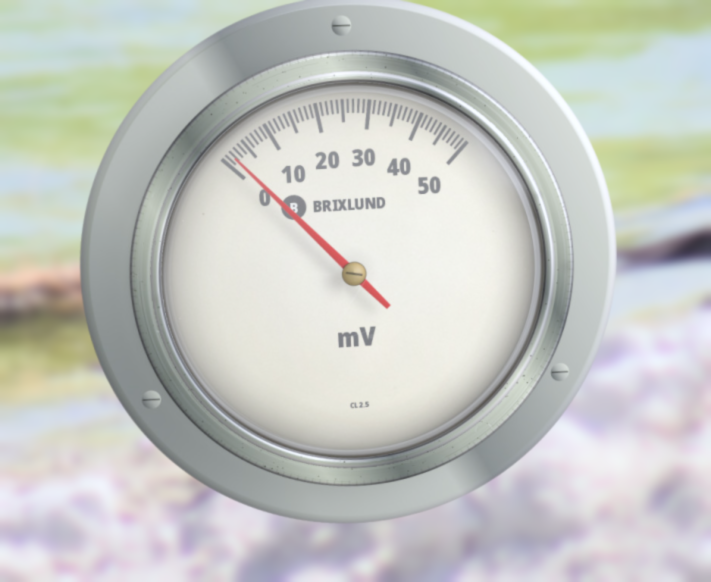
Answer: mV 2
